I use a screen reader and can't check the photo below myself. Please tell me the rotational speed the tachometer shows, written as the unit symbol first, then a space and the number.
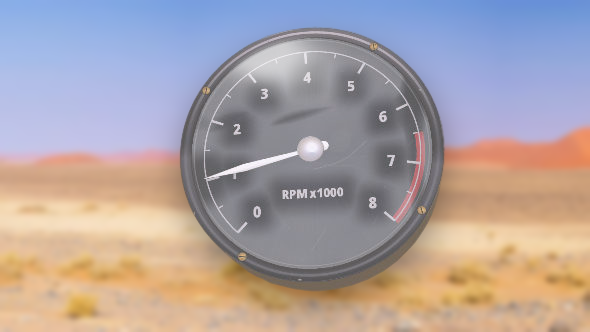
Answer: rpm 1000
